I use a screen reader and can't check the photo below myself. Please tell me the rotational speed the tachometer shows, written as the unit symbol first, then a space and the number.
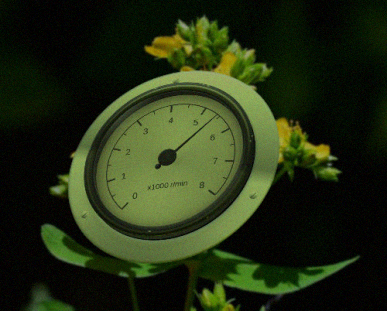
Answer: rpm 5500
